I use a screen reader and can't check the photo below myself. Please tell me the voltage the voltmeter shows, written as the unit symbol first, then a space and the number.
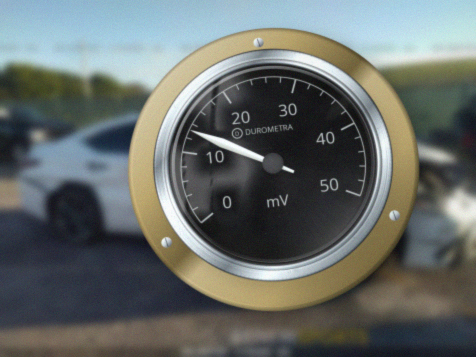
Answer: mV 13
